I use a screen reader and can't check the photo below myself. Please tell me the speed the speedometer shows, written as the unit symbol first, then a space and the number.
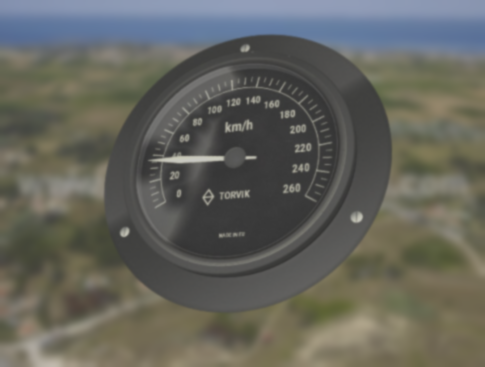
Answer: km/h 35
